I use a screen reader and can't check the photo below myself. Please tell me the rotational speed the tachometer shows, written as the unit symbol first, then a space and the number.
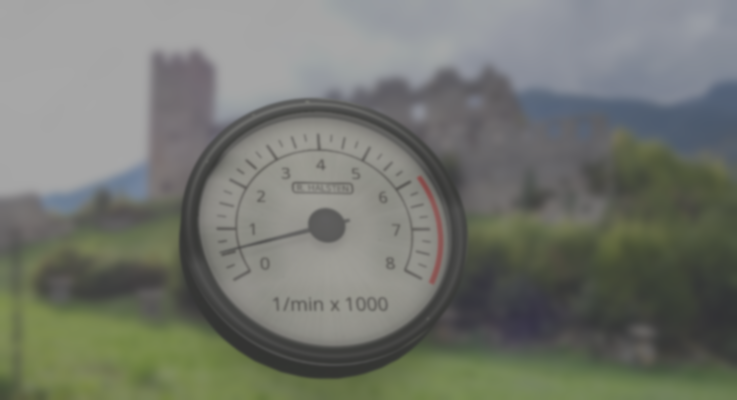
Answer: rpm 500
